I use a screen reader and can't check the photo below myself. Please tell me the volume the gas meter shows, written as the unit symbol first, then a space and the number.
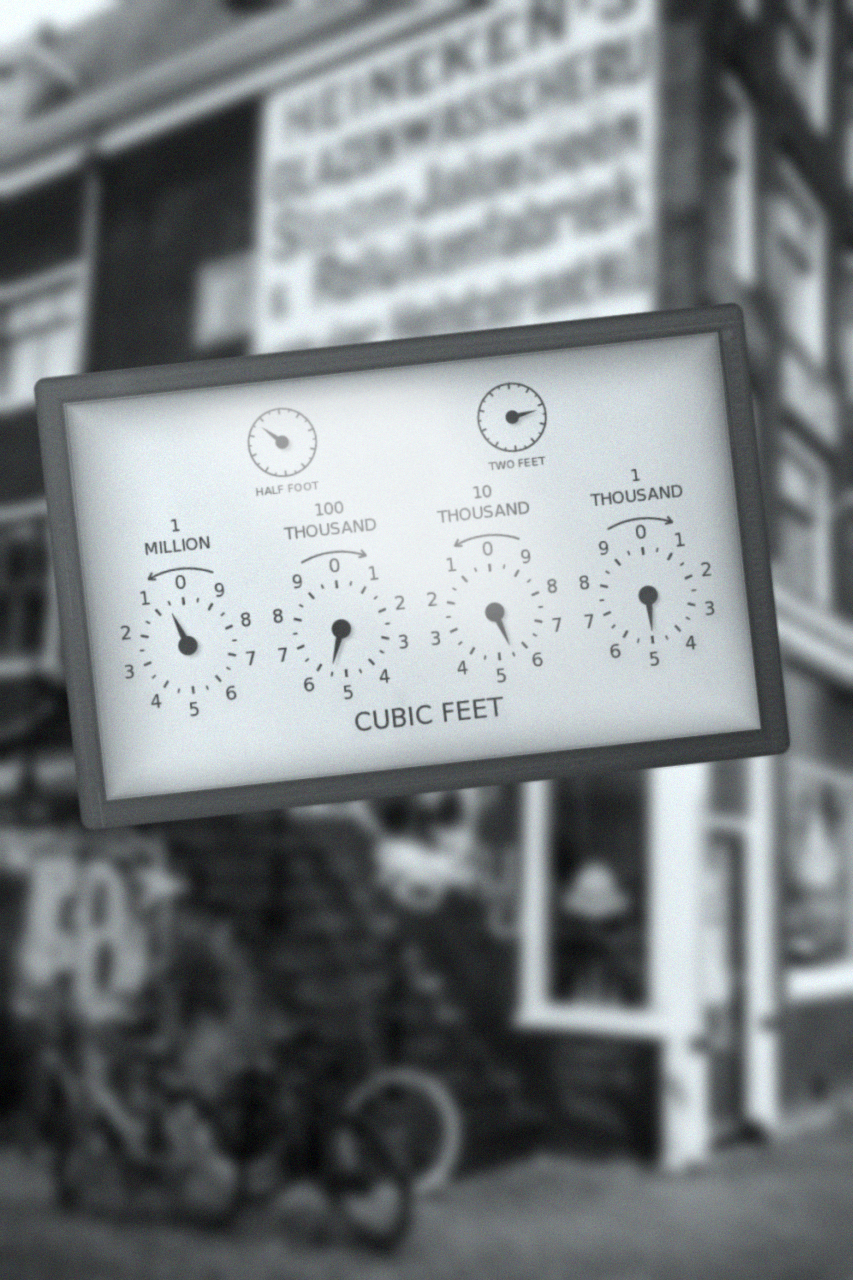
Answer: ft³ 55500
